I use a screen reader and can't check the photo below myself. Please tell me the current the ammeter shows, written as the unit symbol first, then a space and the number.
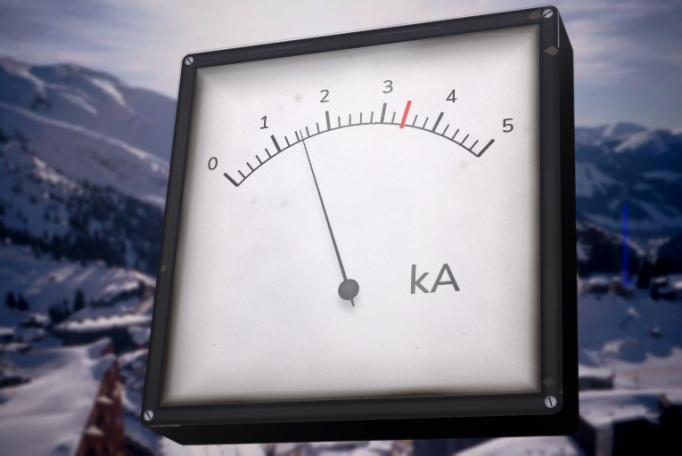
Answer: kA 1.5
